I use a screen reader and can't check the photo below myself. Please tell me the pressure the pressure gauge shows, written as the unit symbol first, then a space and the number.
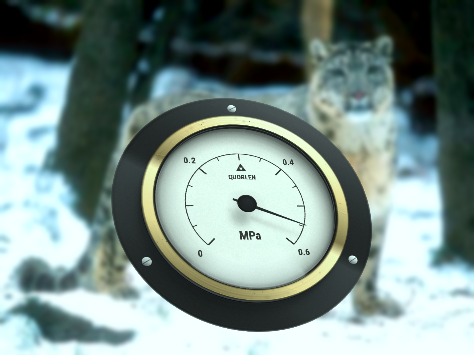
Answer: MPa 0.55
